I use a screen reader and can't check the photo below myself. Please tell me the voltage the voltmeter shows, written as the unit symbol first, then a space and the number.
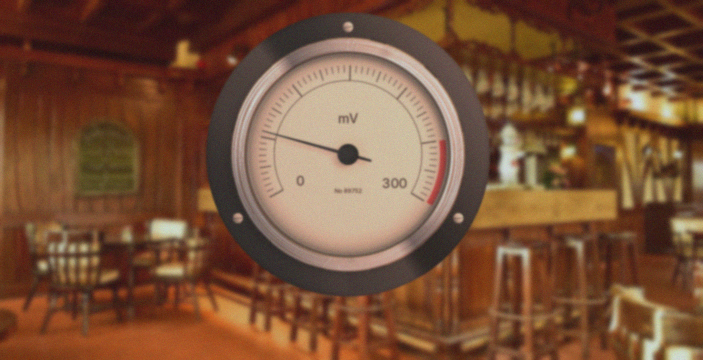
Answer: mV 55
